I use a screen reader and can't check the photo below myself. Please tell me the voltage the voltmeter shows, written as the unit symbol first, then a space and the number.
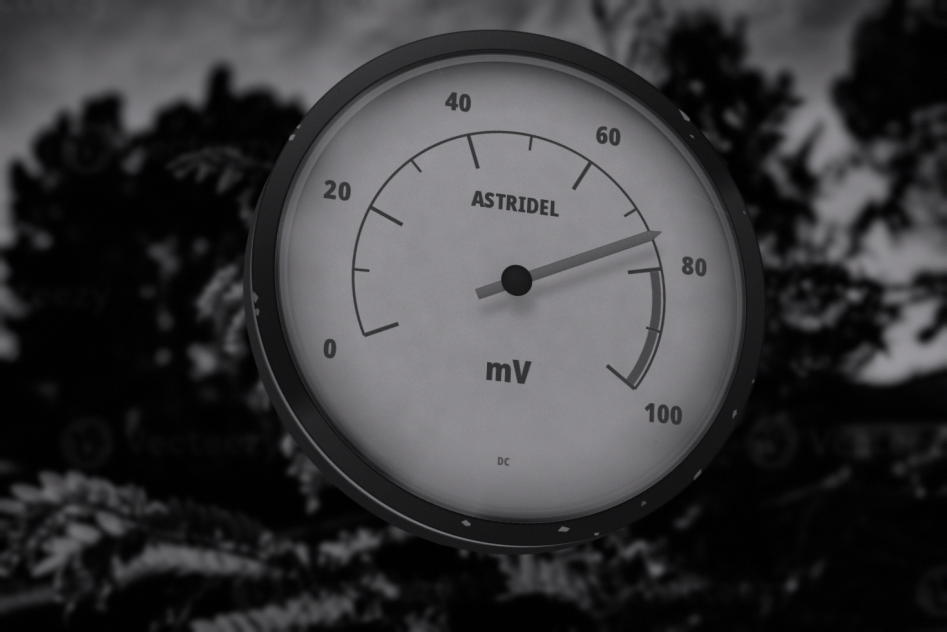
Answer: mV 75
